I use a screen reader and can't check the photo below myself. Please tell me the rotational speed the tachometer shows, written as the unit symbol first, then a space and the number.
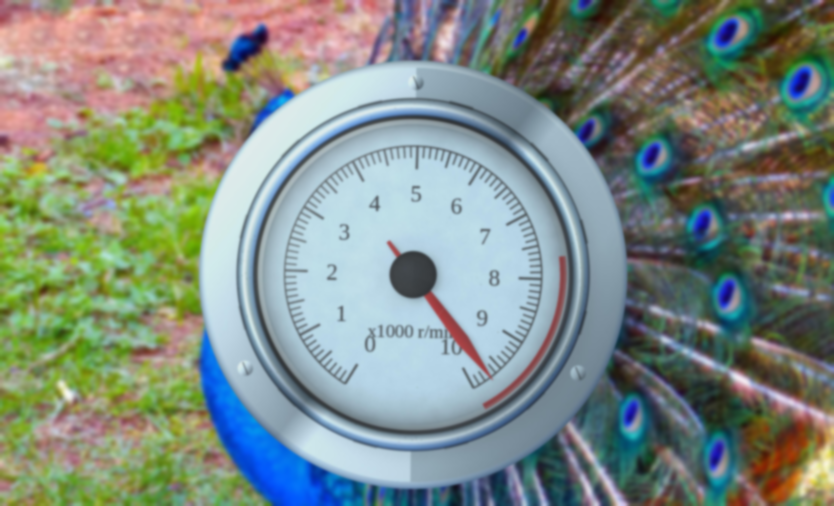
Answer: rpm 9700
